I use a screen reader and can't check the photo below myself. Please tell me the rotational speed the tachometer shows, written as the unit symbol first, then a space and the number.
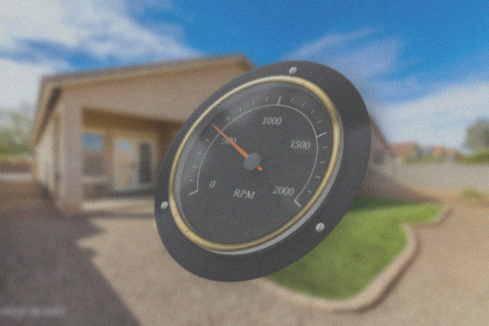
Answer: rpm 500
